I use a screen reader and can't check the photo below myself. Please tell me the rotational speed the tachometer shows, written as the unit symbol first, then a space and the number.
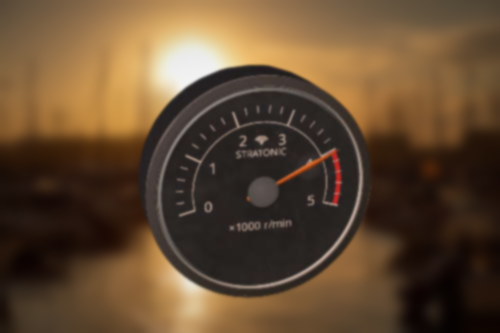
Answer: rpm 4000
